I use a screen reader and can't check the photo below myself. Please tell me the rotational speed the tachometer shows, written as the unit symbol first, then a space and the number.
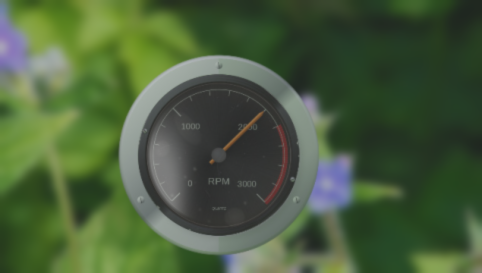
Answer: rpm 2000
